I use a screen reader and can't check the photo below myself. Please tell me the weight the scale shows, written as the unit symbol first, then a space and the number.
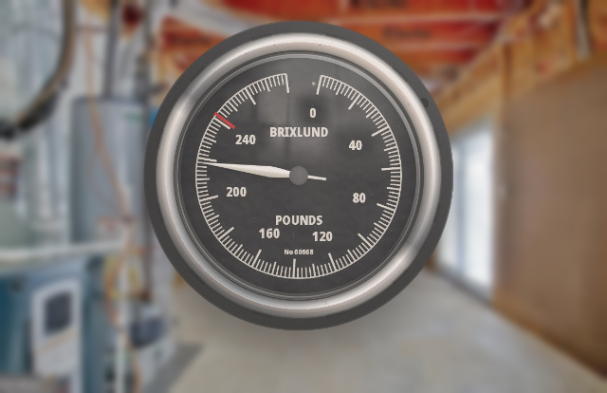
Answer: lb 218
